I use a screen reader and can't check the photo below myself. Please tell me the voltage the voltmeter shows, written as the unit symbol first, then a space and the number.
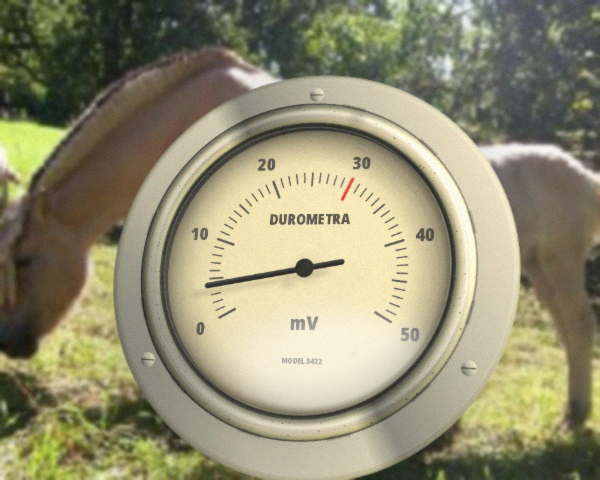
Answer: mV 4
